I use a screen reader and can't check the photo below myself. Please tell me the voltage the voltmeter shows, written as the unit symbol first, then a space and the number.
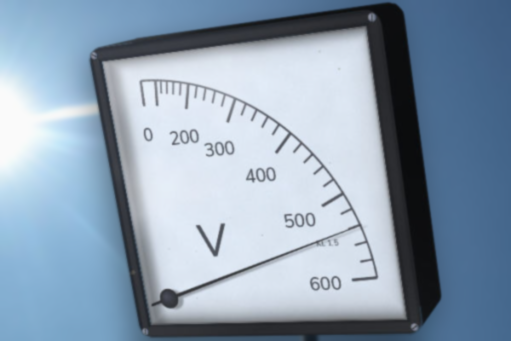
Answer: V 540
